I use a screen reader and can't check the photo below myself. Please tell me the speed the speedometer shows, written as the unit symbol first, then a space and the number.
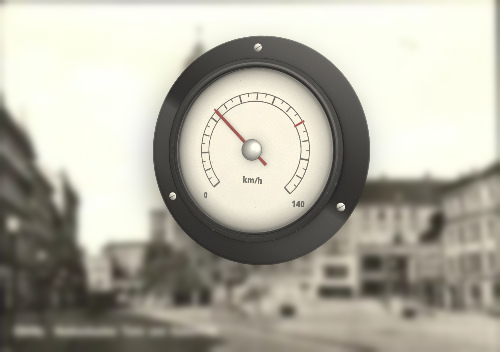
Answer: km/h 45
